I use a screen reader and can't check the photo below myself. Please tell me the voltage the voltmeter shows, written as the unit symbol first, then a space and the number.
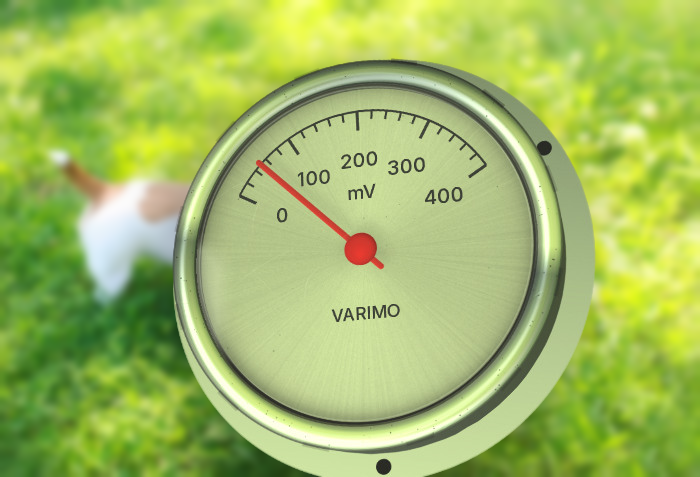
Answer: mV 50
